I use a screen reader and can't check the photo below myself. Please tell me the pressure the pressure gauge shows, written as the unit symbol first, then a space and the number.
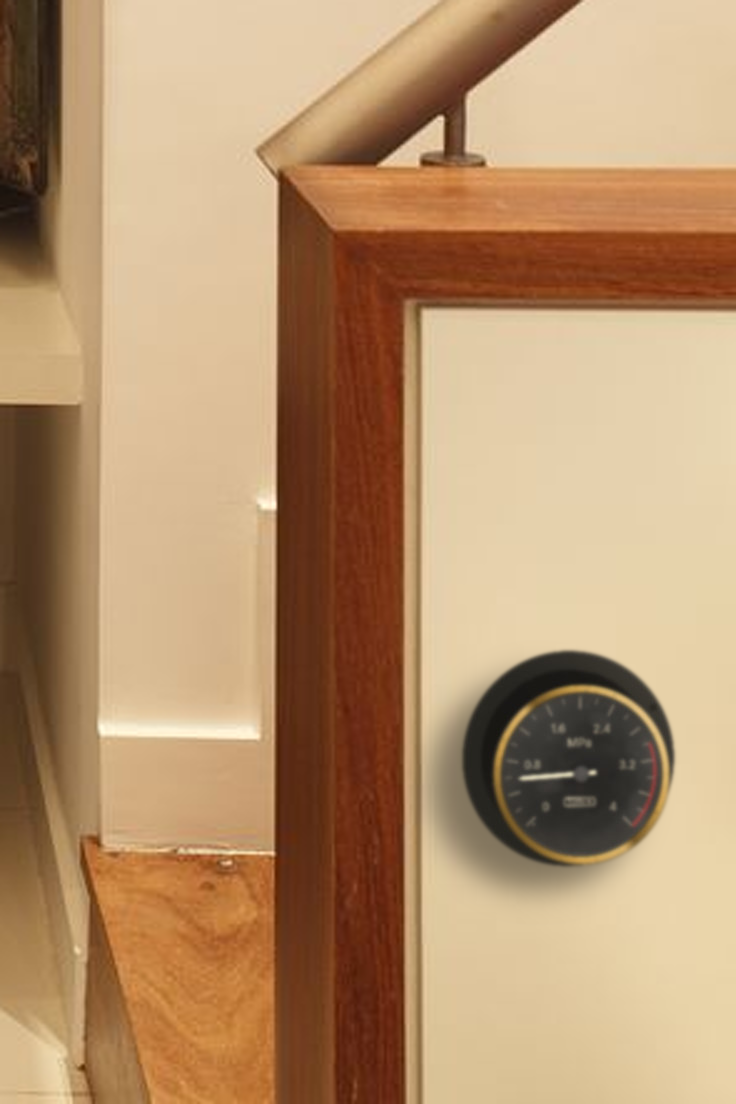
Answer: MPa 0.6
